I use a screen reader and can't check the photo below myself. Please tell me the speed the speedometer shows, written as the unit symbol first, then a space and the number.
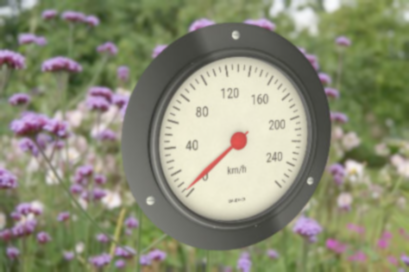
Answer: km/h 5
